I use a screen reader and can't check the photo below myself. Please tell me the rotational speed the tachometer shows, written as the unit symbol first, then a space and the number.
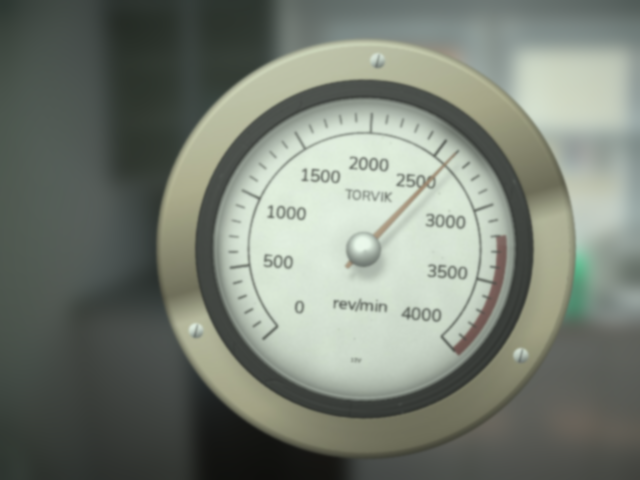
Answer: rpm 2600
